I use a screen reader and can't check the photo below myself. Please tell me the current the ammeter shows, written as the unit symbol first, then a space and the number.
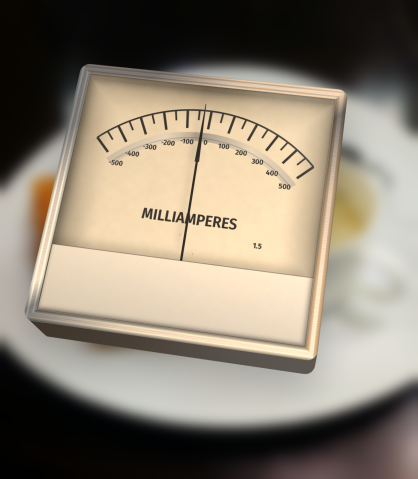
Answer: mA -25
